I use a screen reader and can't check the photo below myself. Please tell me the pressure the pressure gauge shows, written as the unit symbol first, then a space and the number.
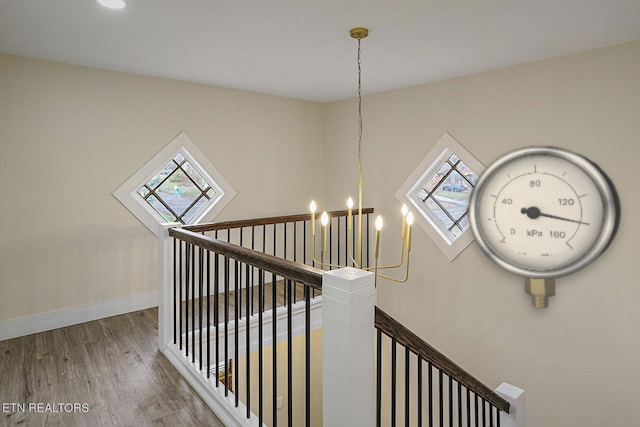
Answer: kPa 140
